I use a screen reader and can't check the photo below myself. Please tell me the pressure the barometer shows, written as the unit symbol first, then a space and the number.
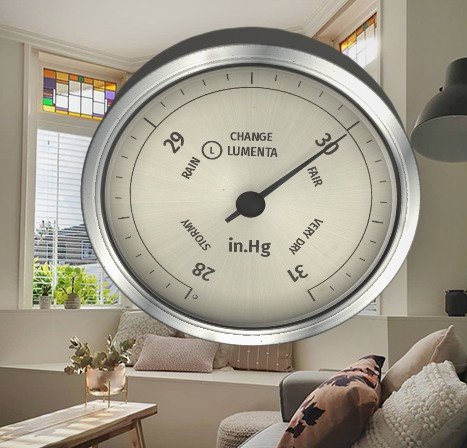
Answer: inHg 30
